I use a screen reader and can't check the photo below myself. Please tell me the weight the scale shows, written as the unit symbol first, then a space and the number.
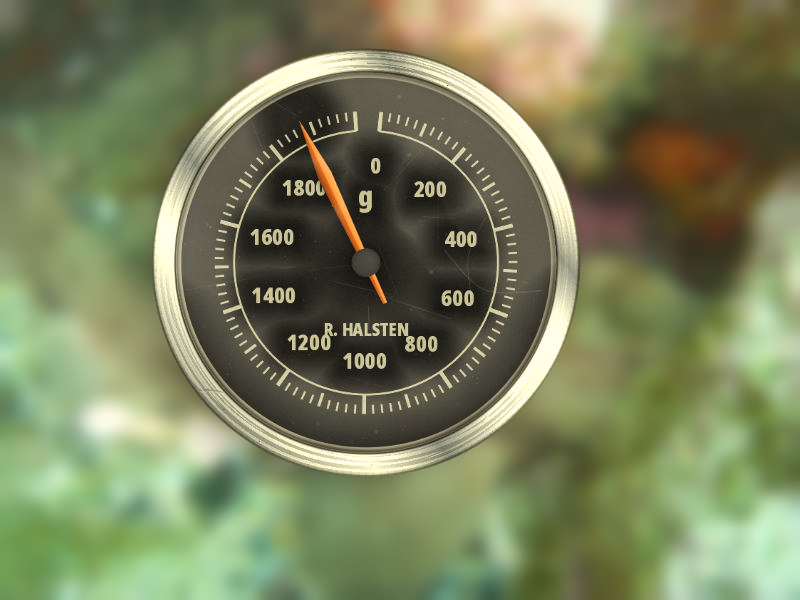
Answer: g 1880
